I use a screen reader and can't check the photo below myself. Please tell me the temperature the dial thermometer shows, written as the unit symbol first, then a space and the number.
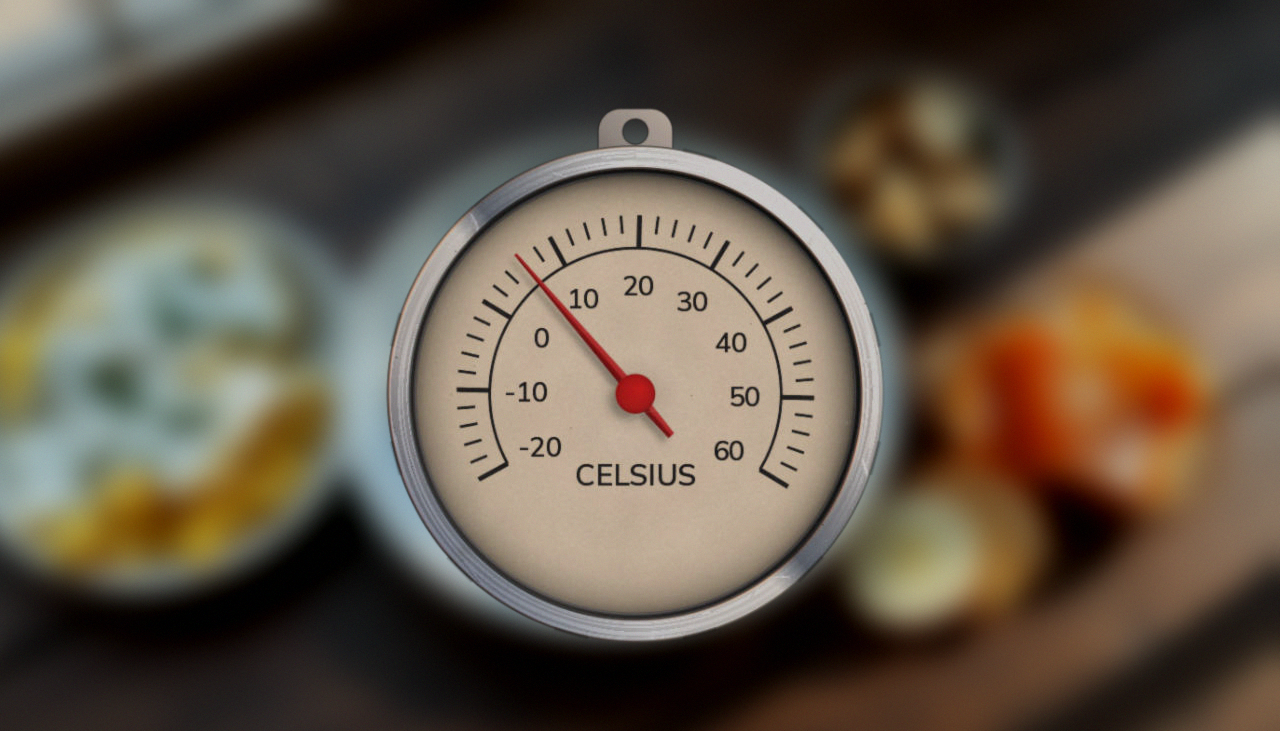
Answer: °C 6
